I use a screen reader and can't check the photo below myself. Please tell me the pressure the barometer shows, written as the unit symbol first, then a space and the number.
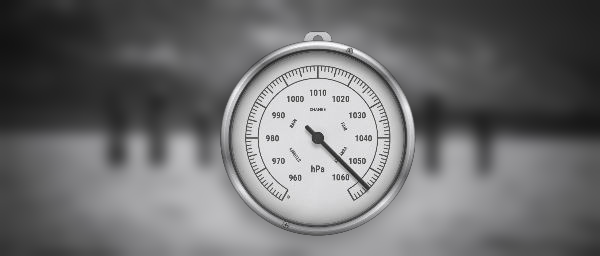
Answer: hPa 1055
